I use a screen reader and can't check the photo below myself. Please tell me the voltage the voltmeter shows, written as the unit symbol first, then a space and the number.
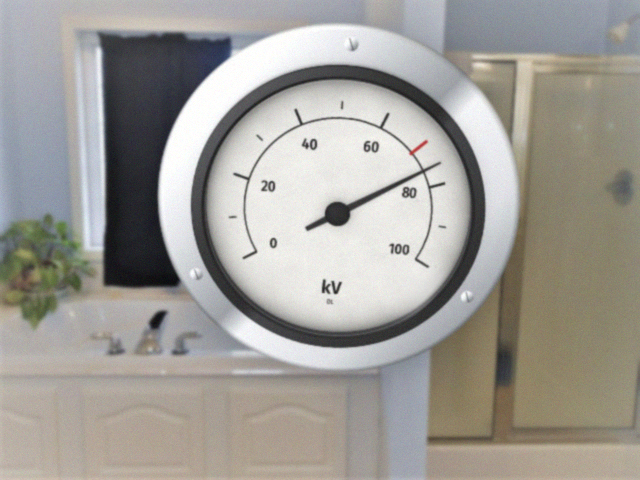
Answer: kV 75
